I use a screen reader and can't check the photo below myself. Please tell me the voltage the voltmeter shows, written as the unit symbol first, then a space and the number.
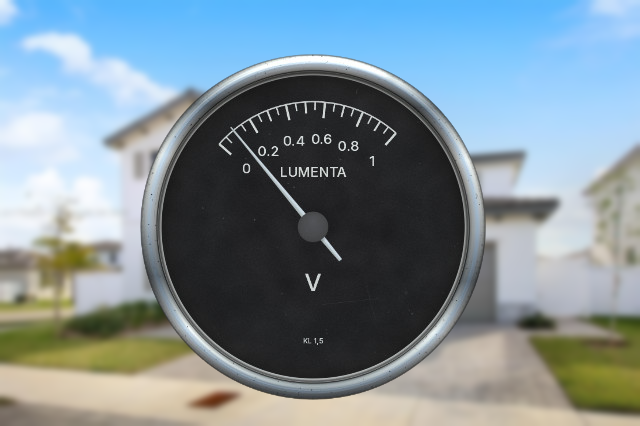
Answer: V 0.1
